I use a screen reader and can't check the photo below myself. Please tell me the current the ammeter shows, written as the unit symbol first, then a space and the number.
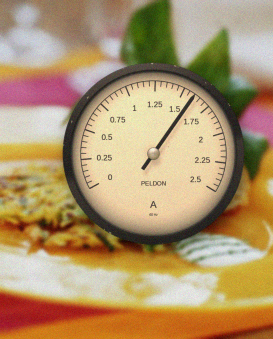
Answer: A 1.6
